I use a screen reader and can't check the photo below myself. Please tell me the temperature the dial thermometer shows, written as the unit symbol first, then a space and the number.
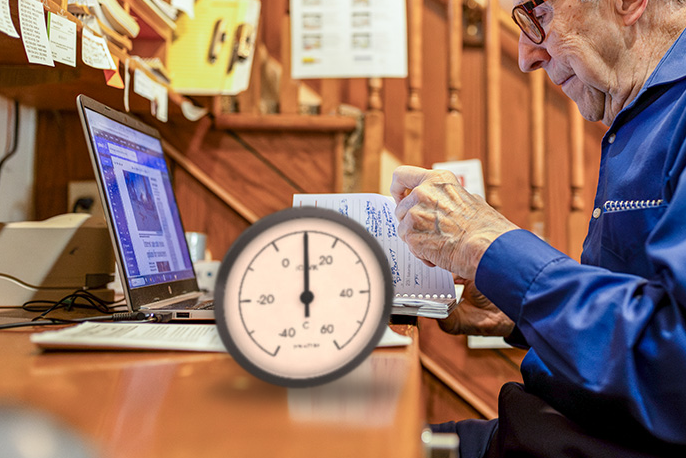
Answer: °C 10
